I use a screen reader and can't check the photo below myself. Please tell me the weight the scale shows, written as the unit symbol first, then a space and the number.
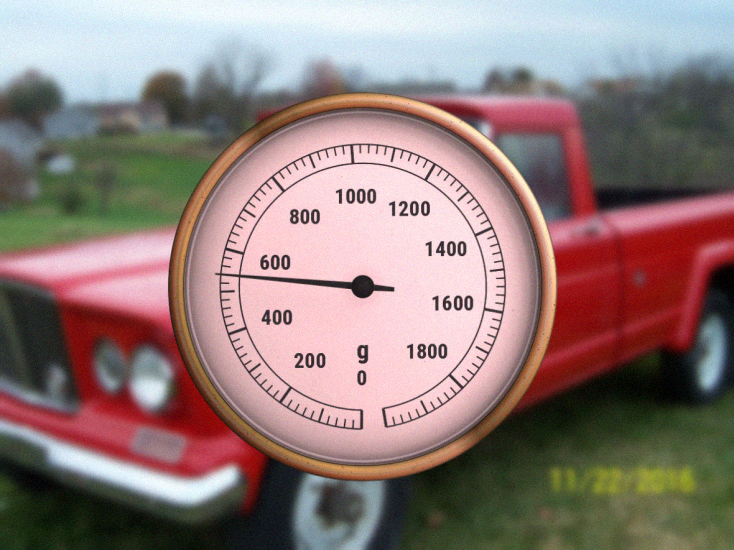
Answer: g 540
